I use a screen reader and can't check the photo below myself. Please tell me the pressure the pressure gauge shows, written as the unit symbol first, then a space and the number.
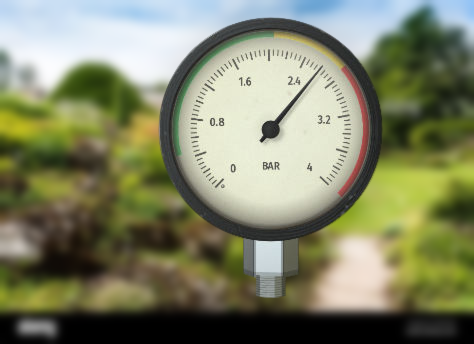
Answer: bar 2.6
